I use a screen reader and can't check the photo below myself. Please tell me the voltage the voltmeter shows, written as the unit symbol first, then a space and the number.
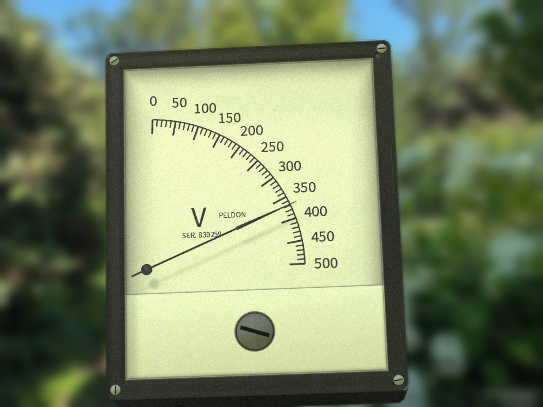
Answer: V 370
